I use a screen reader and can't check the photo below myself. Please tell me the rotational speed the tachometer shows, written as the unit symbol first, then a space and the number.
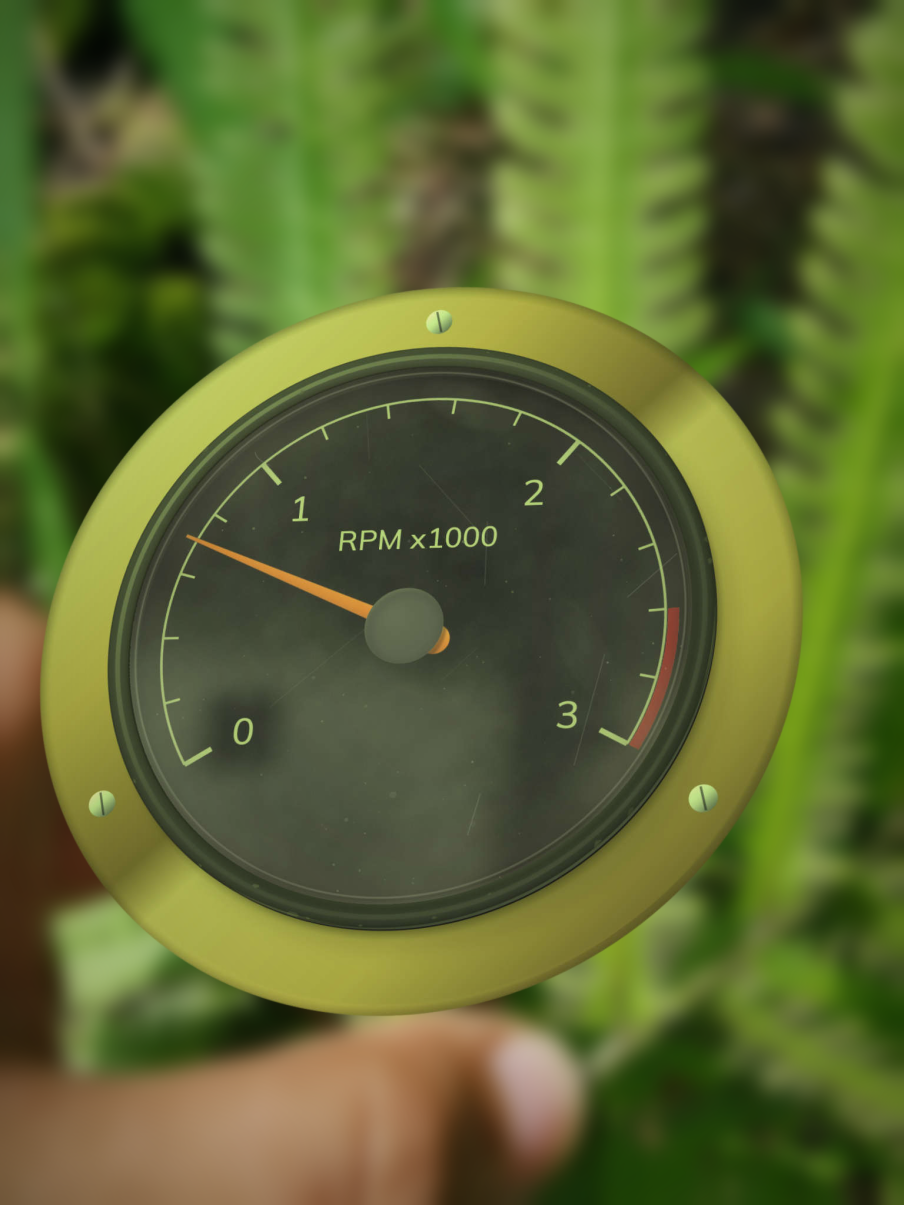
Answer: rpm 700
